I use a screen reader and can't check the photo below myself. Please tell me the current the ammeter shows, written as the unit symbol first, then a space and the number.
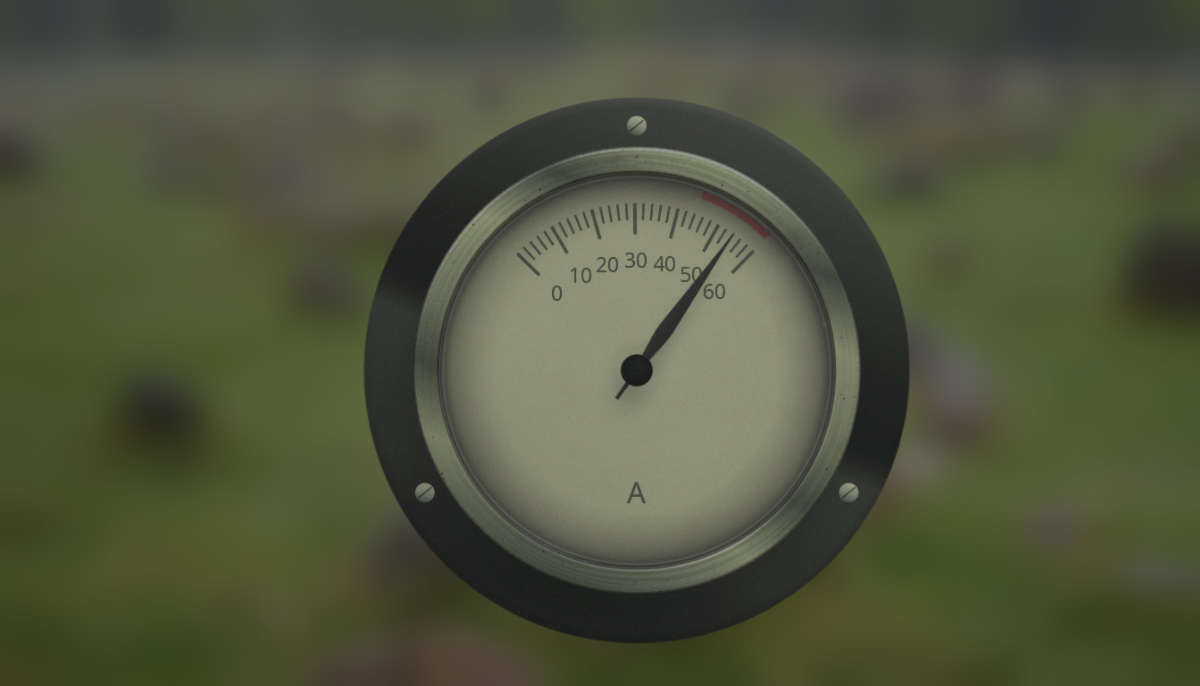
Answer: A 54
